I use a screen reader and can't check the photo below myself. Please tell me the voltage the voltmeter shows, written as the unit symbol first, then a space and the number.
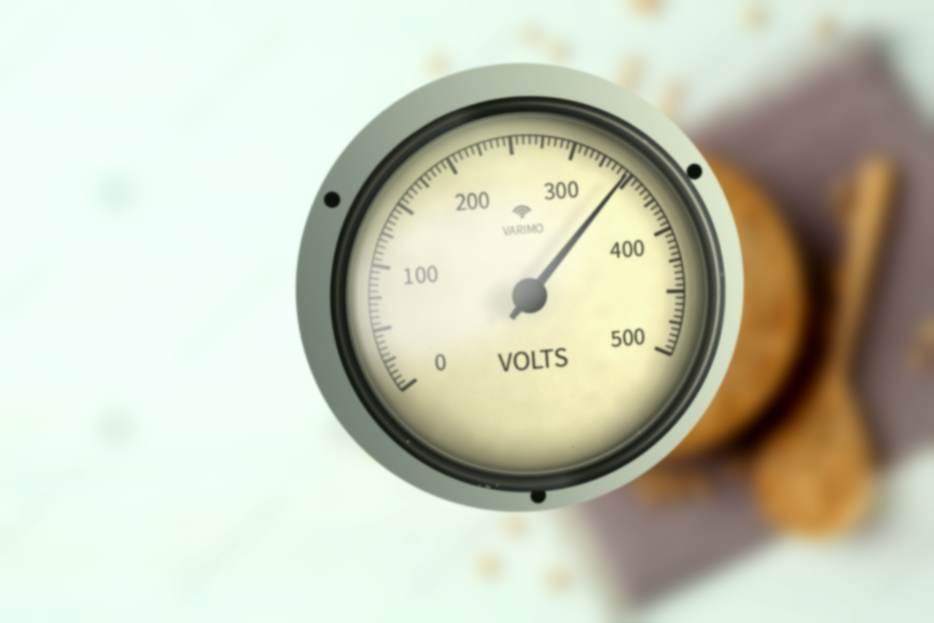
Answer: V 345
